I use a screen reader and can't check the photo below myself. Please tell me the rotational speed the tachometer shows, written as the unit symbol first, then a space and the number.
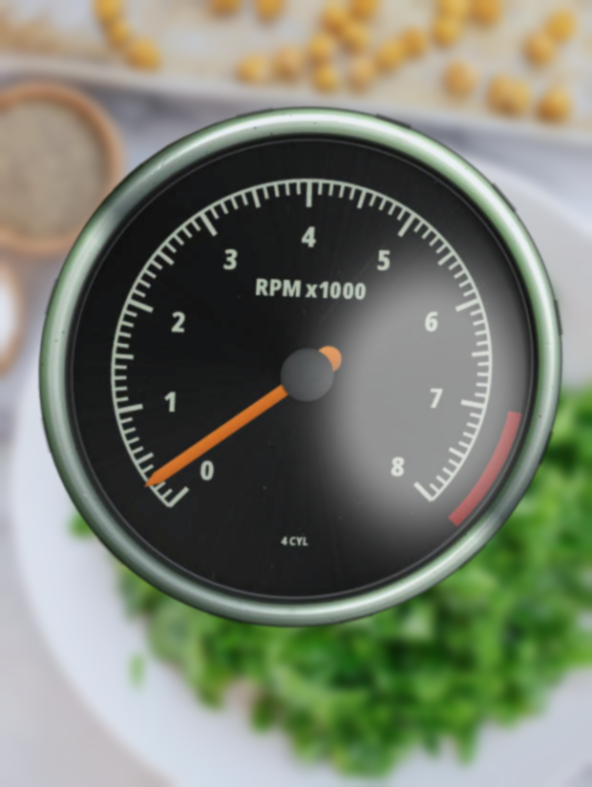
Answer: rpm 300
